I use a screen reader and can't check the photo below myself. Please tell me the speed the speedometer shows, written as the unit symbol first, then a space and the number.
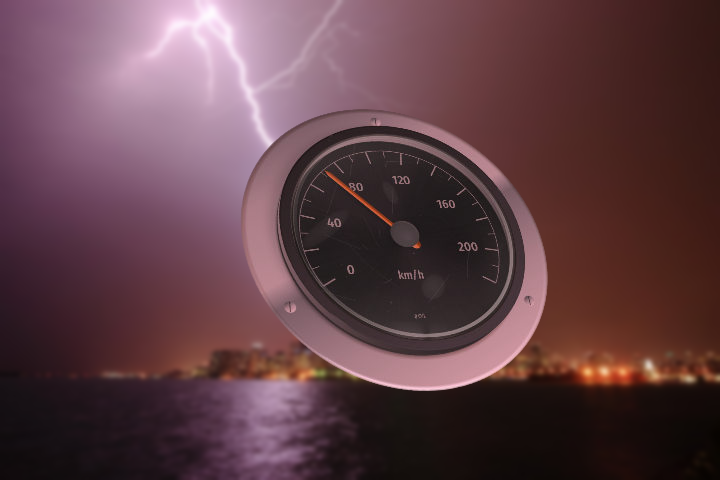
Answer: km/h 70
